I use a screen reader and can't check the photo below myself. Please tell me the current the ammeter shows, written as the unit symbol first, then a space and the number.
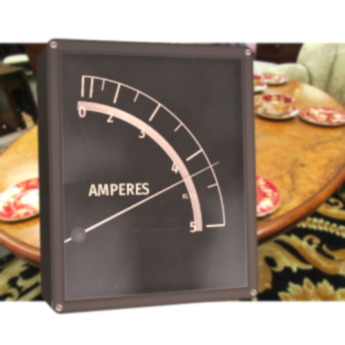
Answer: A 4.25
